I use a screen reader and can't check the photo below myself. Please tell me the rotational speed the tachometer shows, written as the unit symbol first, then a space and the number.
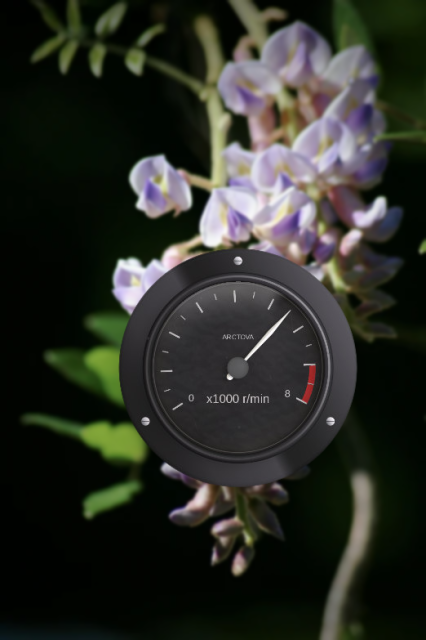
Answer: rpm 5500
